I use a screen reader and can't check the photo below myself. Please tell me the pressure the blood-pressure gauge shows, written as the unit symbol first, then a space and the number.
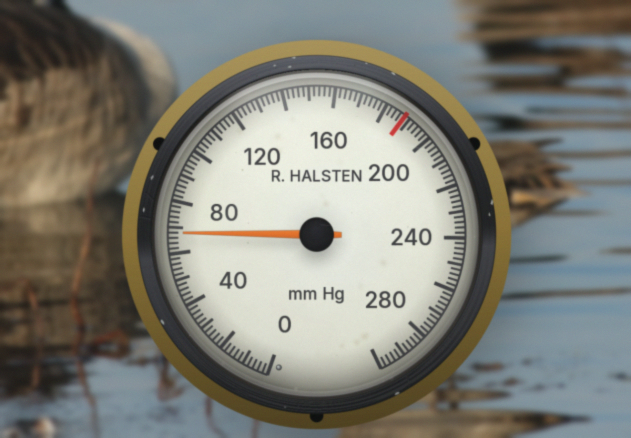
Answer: mmHg 68
